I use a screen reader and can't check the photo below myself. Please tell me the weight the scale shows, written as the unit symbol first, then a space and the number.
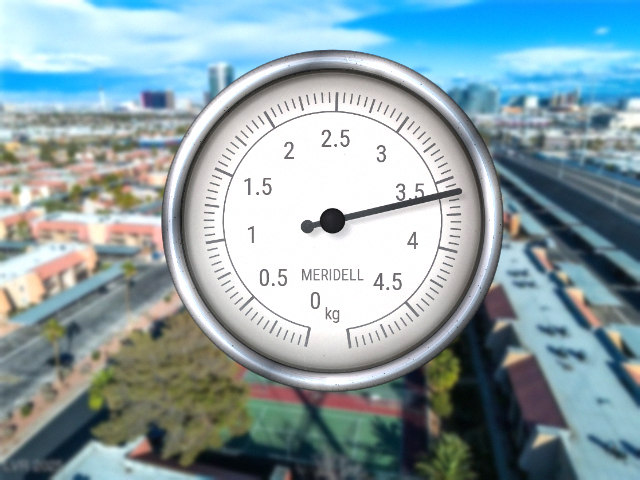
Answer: kg 3.6
